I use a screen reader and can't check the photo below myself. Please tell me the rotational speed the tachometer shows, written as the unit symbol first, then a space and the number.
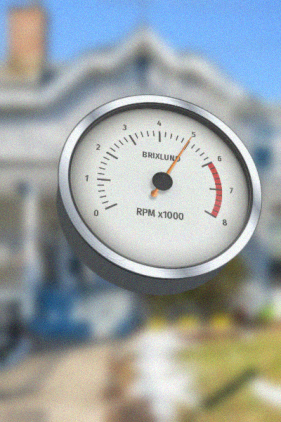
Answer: rpm 5000
